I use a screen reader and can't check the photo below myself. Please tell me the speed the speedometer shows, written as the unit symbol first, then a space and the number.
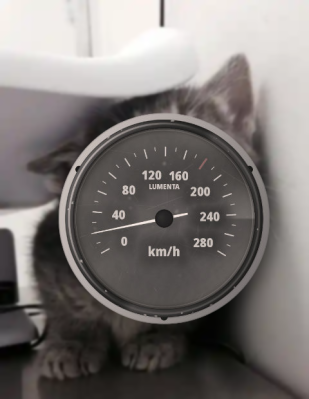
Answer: km/h 20
